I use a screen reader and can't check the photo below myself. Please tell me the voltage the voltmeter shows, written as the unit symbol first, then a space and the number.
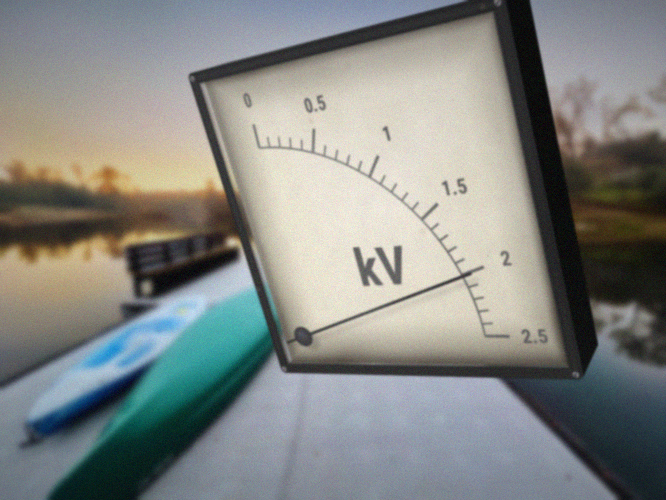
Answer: kV 2
